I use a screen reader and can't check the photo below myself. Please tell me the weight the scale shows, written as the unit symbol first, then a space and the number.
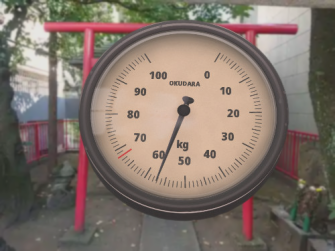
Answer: kg 57
